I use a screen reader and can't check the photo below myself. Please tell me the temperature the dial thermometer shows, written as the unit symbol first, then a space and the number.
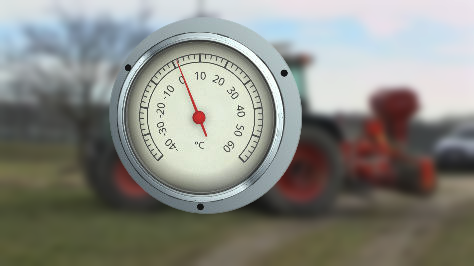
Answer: °C 2
